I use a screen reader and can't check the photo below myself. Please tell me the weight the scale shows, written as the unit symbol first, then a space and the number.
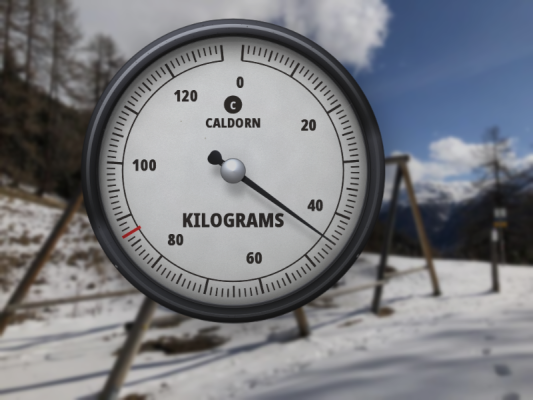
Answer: kg 45
